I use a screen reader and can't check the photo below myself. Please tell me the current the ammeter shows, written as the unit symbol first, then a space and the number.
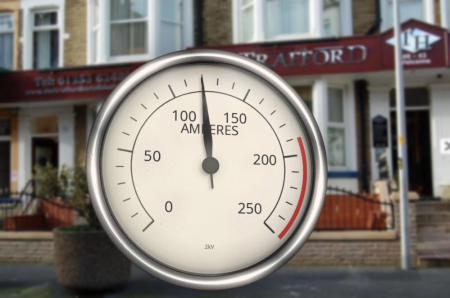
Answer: A 120
